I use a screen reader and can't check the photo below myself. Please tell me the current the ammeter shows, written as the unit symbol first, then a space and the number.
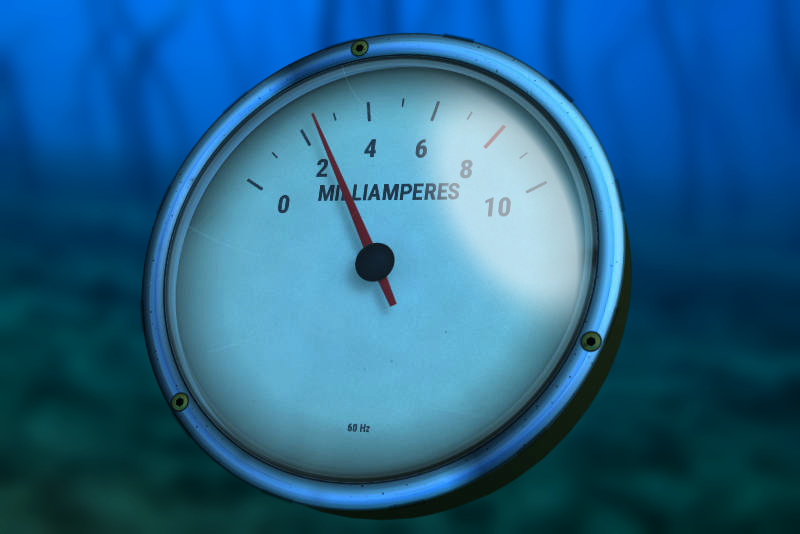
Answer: mA 2.5
